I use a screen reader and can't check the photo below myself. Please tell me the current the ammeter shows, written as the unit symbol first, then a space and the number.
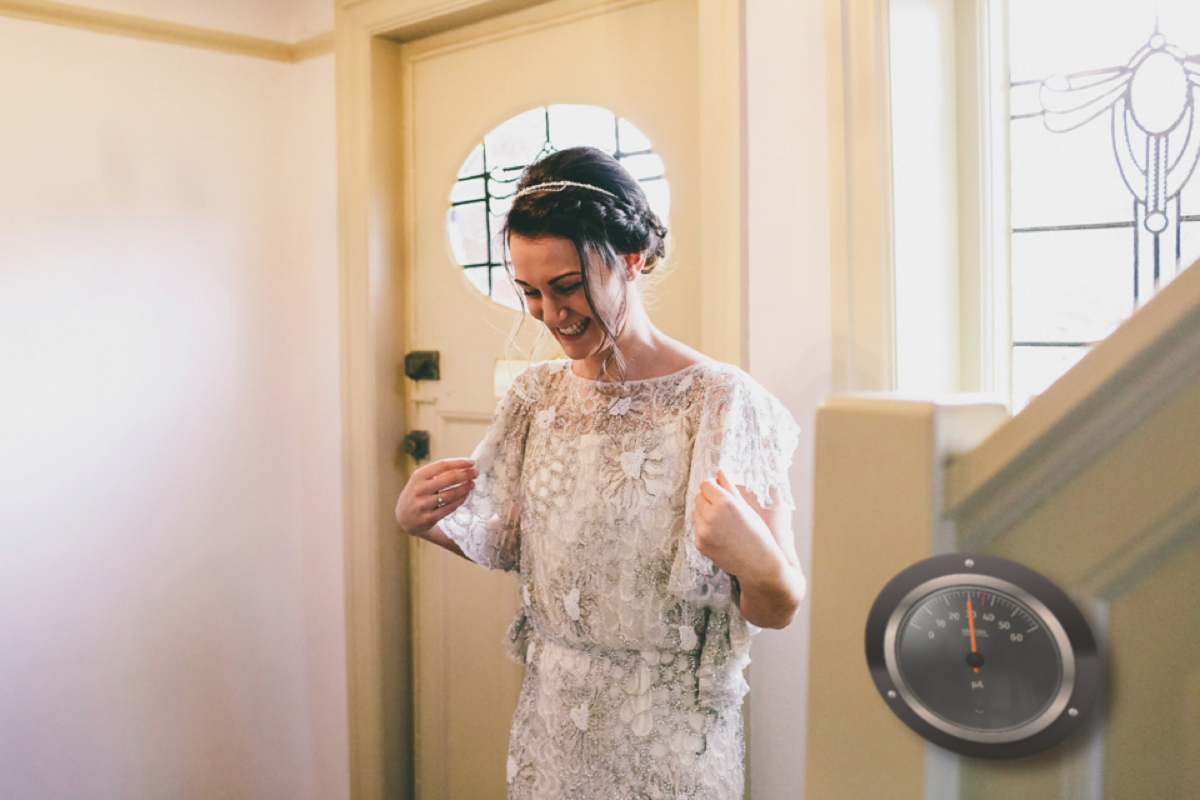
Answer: µA 30
